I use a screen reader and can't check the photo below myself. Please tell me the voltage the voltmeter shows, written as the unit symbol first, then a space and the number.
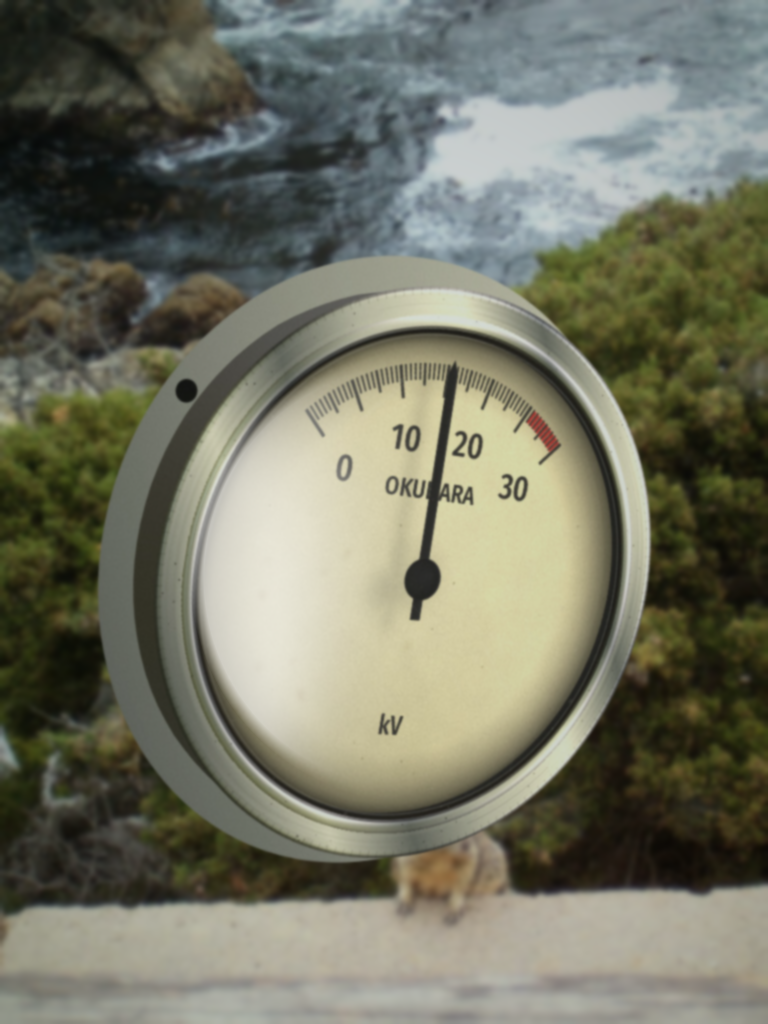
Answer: kV 15
